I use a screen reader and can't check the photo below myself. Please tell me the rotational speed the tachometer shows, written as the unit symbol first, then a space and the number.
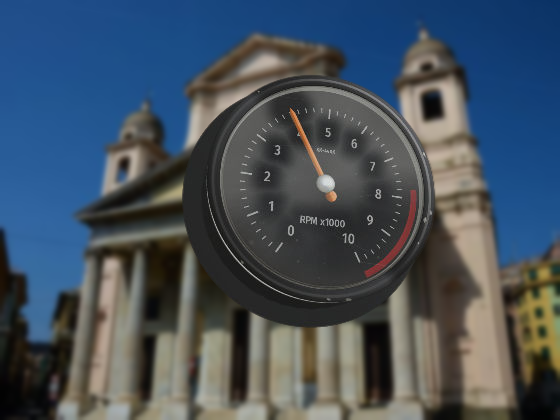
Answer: rpm 4000
